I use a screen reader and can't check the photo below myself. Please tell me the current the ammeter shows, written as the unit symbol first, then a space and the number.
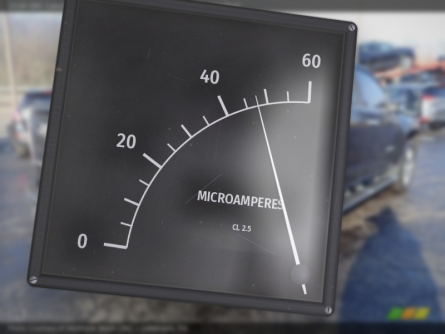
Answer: µA 47.5
